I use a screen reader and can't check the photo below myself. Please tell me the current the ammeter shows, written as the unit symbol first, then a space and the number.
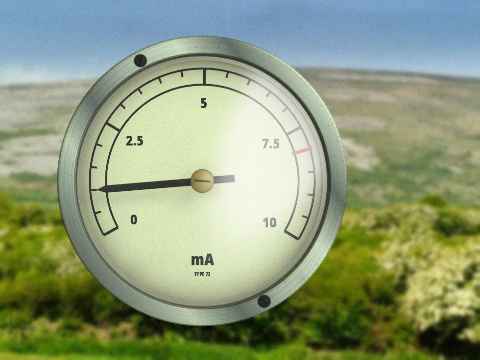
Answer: mA 1
